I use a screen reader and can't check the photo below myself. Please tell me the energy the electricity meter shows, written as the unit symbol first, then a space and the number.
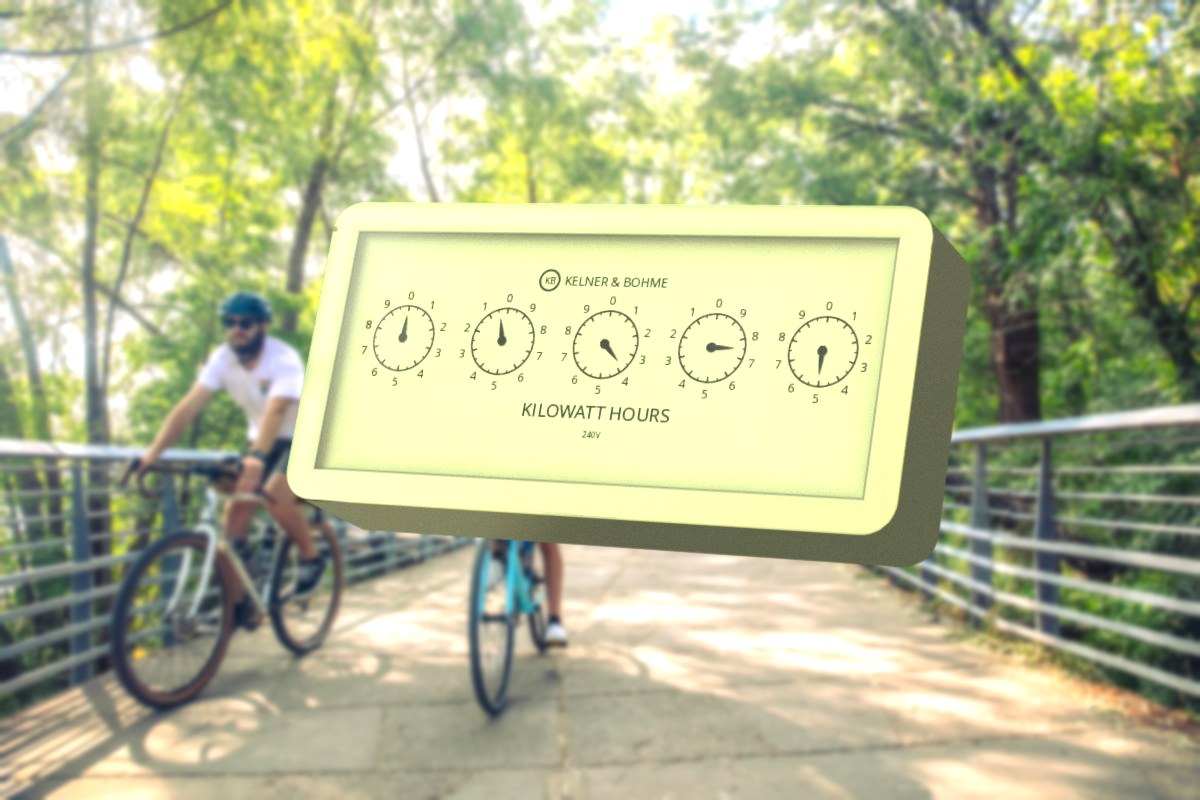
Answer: kWh 375
